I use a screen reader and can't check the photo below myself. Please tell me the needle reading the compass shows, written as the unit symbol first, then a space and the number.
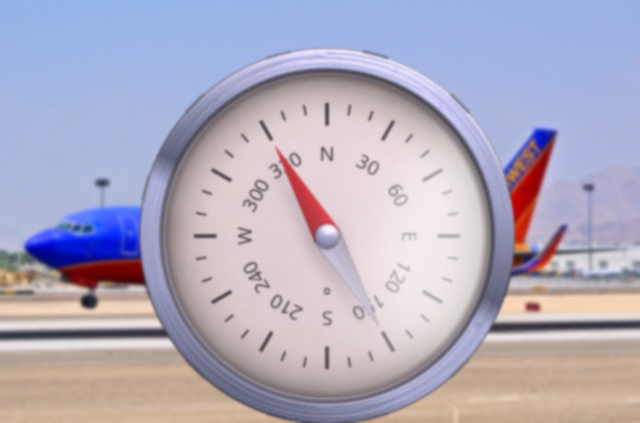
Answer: ° 330
